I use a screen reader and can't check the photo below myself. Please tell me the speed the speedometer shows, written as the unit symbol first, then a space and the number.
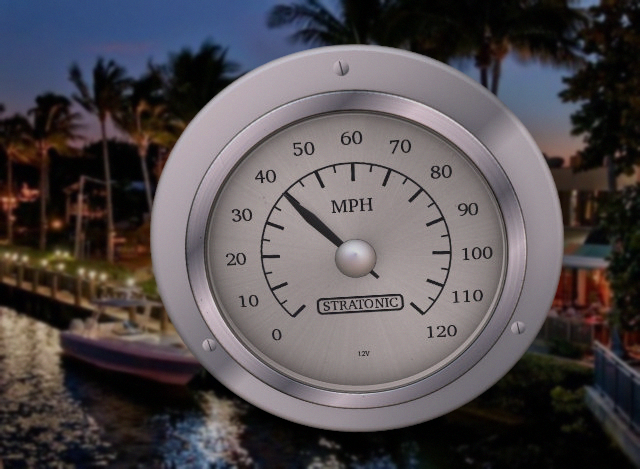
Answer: mph 40
